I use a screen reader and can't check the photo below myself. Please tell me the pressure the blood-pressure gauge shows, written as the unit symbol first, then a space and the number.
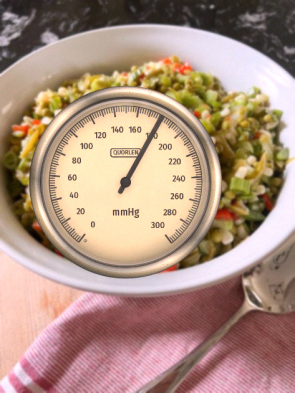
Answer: mmHg 180
